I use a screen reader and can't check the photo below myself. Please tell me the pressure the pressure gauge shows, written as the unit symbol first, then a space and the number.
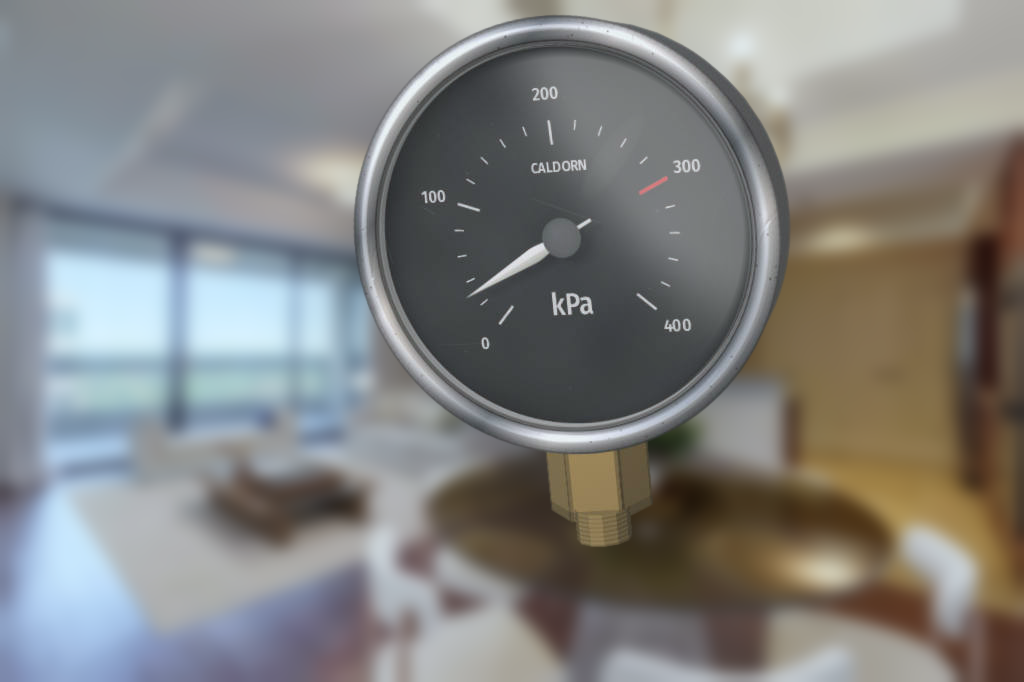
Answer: kPa 30
